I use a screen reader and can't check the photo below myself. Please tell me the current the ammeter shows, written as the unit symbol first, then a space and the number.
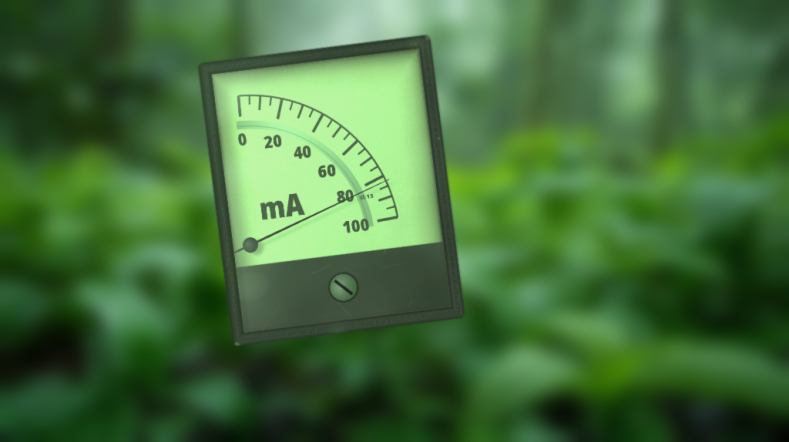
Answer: mA 82.5
